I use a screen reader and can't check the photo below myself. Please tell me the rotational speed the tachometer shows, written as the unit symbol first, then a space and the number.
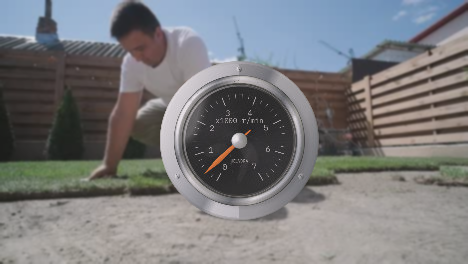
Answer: rpm 400
